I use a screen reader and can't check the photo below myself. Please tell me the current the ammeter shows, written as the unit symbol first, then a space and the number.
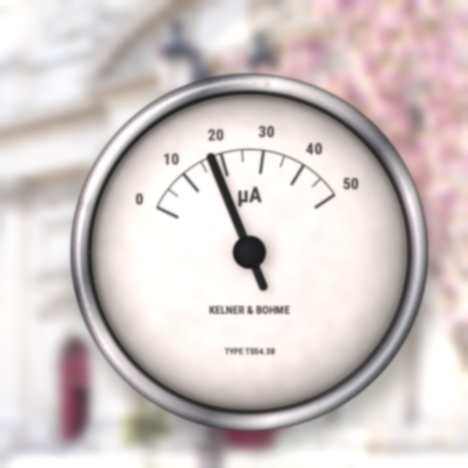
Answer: µA 17.5
